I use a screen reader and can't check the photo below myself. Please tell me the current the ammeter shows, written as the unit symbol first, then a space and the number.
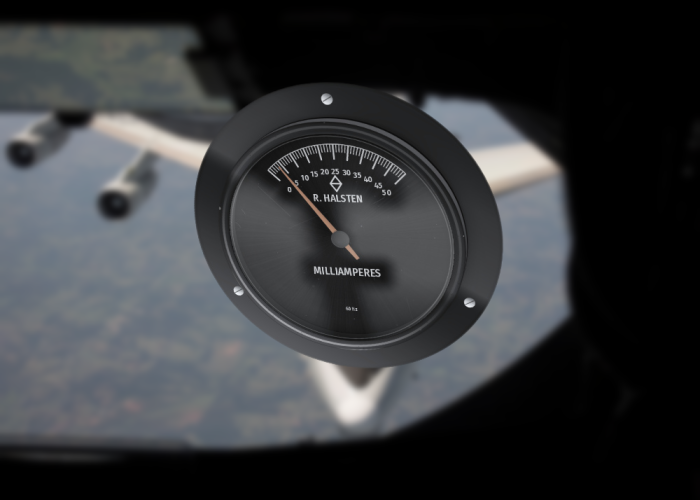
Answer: mA 5
